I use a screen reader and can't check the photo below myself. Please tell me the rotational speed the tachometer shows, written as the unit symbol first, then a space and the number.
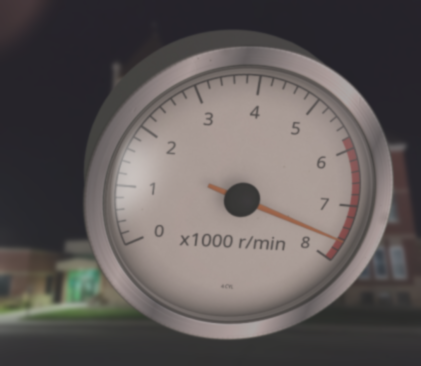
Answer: rpm 7600
